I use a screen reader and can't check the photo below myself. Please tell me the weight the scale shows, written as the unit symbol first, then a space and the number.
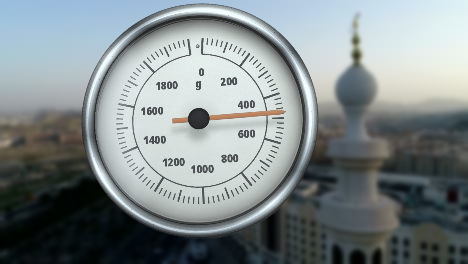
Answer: g 480
